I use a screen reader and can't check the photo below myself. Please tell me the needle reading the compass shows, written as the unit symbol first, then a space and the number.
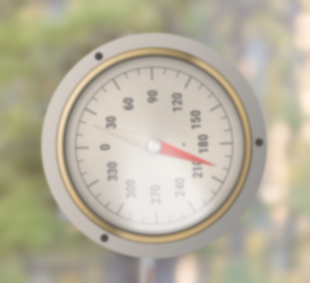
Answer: ° 200
